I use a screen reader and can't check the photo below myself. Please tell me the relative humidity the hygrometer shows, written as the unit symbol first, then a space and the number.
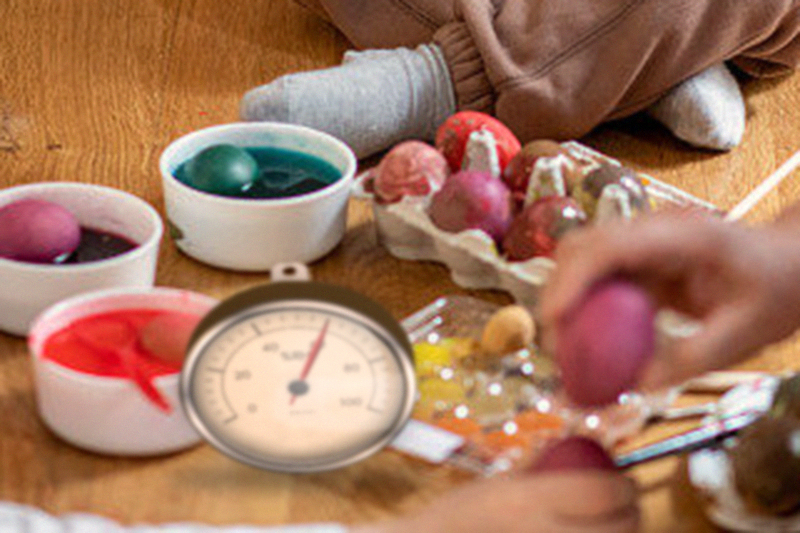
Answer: % 60
